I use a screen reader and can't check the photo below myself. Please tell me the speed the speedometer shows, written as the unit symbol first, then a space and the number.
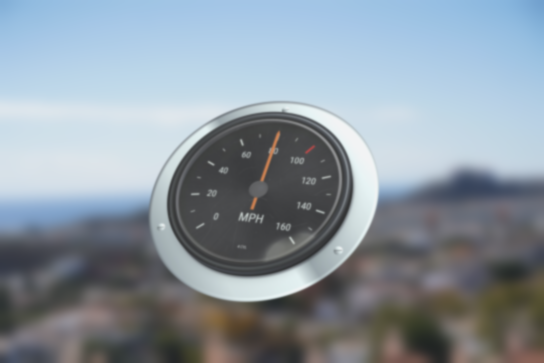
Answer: mph 80
